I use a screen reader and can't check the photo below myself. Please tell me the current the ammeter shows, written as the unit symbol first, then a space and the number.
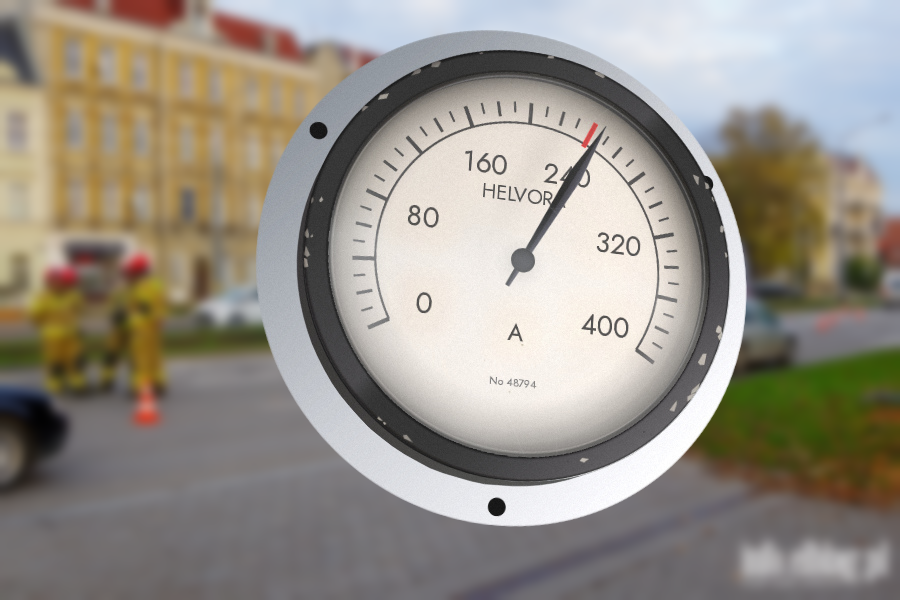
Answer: A 245
